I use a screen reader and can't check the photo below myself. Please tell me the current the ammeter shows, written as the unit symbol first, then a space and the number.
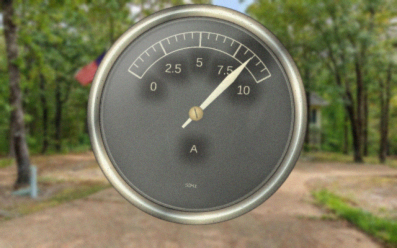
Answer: A 8.5
